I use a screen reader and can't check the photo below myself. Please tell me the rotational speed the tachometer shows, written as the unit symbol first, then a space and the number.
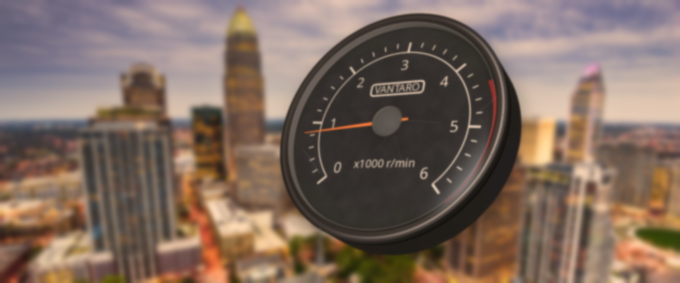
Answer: rpm 800
